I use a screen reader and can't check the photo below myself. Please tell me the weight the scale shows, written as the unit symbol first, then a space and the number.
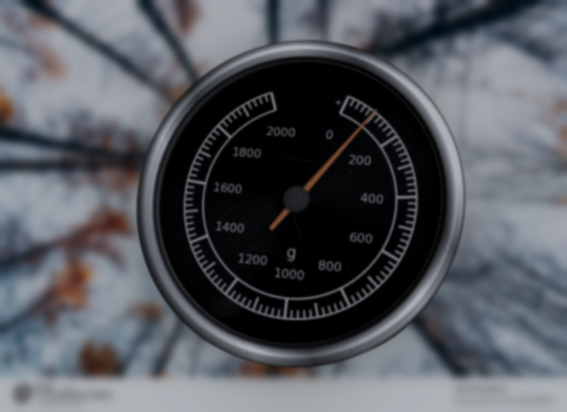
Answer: g 100
